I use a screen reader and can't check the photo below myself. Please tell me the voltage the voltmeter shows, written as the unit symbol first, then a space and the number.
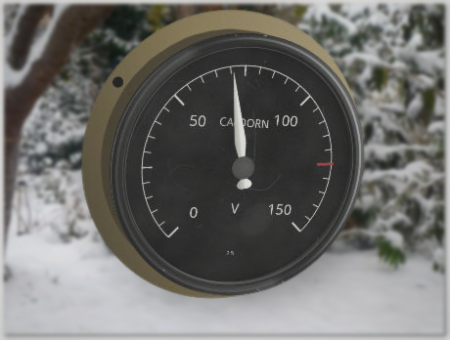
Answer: V 70
